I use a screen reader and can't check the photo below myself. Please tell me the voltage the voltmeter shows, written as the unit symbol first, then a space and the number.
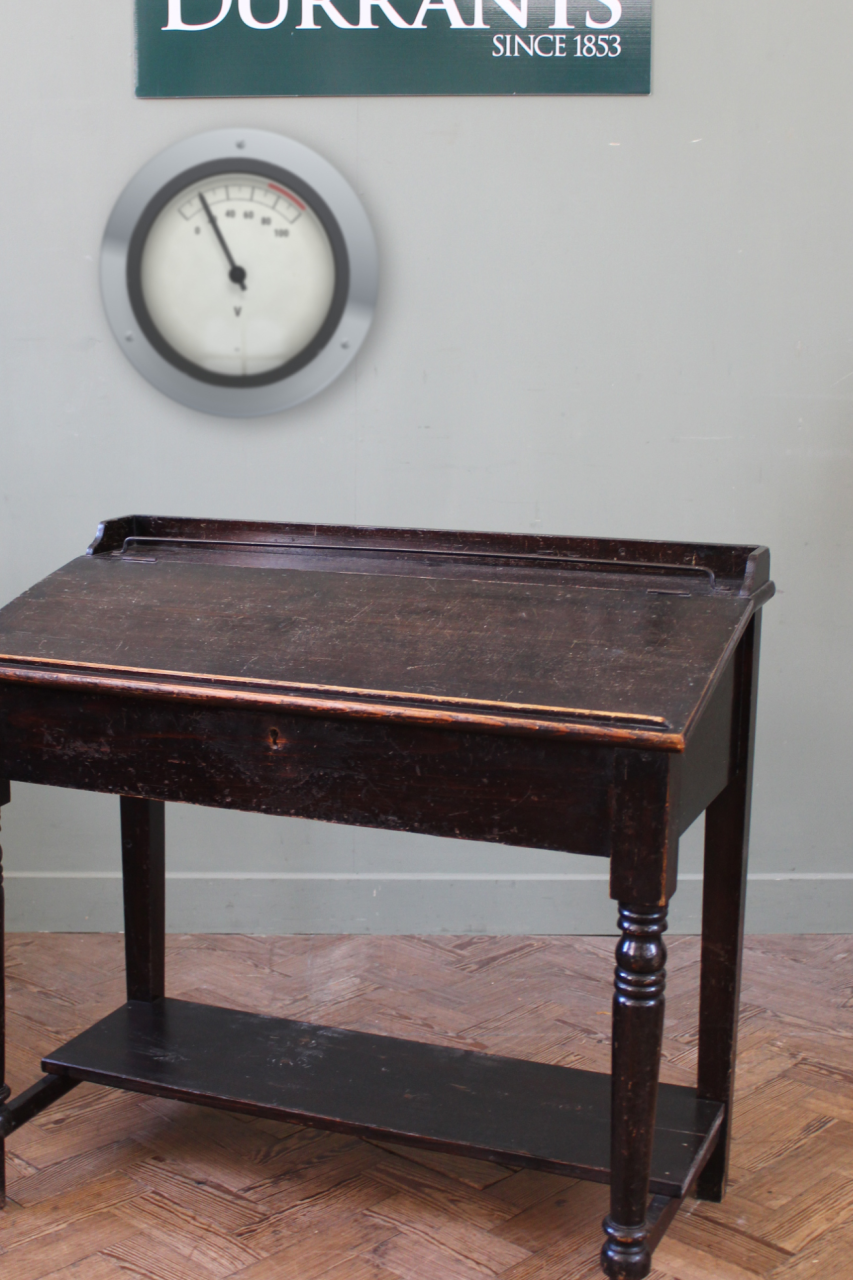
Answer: V 20
